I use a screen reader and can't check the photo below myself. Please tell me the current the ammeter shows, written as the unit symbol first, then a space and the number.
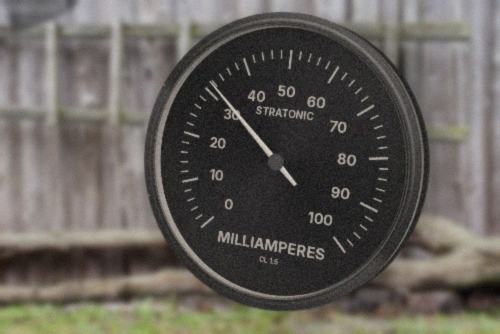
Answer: mA 32
